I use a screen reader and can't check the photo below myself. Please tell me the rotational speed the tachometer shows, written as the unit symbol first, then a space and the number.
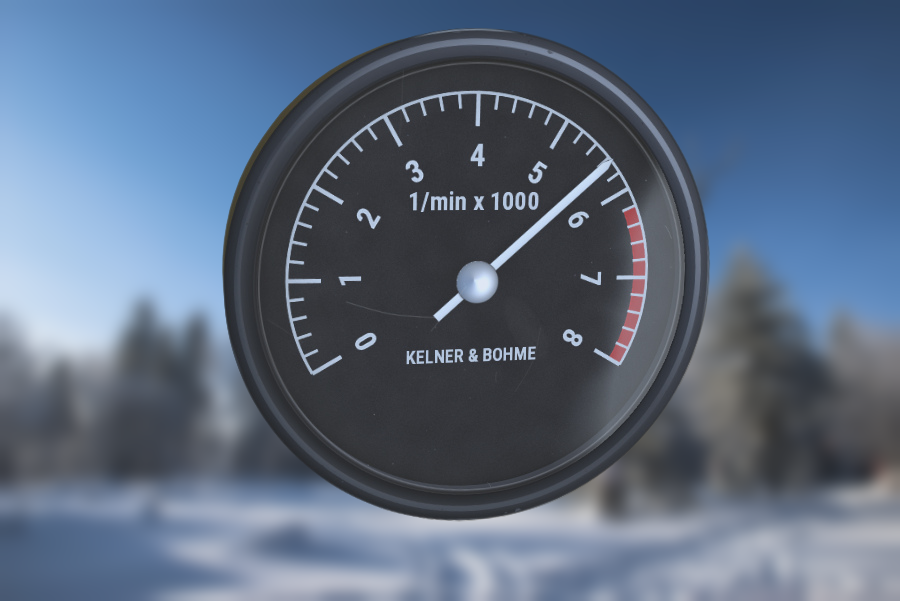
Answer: rpm 5600
